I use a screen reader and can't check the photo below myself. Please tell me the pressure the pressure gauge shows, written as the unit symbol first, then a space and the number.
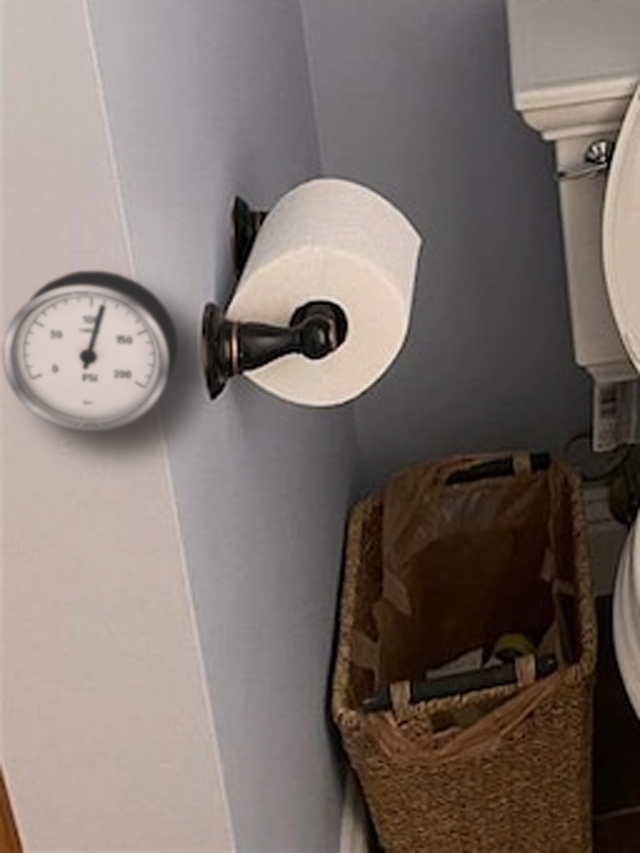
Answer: psi 110
